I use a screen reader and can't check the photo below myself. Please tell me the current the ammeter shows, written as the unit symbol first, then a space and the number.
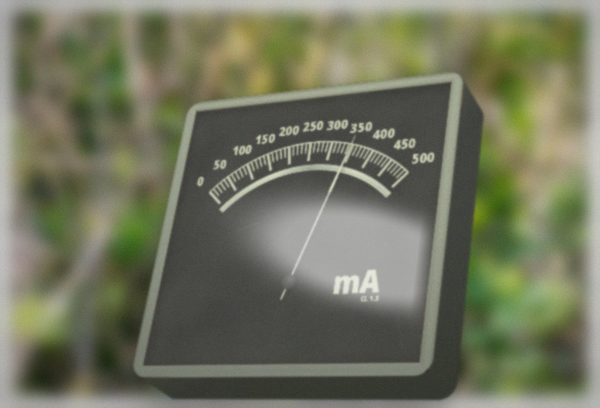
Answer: mA 350
